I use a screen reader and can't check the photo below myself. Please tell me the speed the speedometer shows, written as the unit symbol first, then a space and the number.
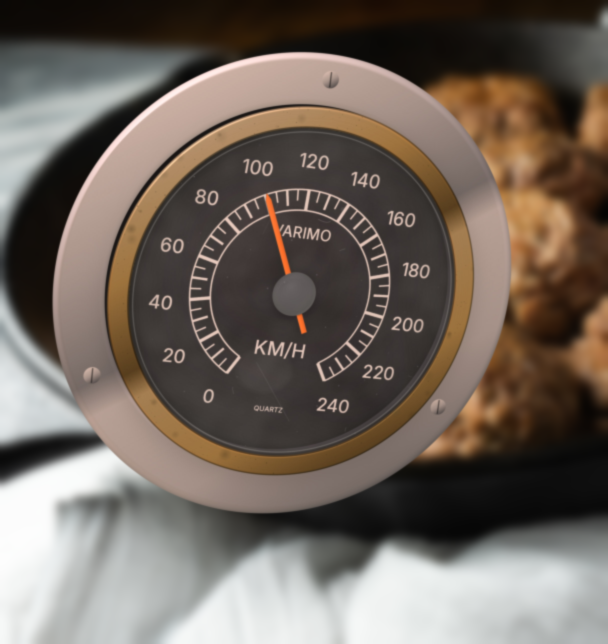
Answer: km/h 100
